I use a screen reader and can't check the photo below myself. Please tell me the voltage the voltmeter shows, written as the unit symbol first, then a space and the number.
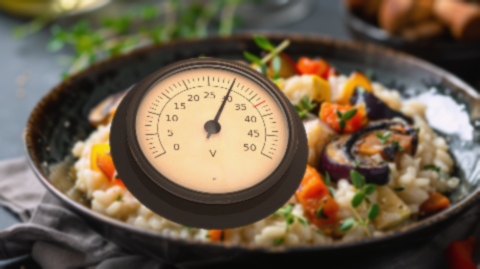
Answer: V 30
